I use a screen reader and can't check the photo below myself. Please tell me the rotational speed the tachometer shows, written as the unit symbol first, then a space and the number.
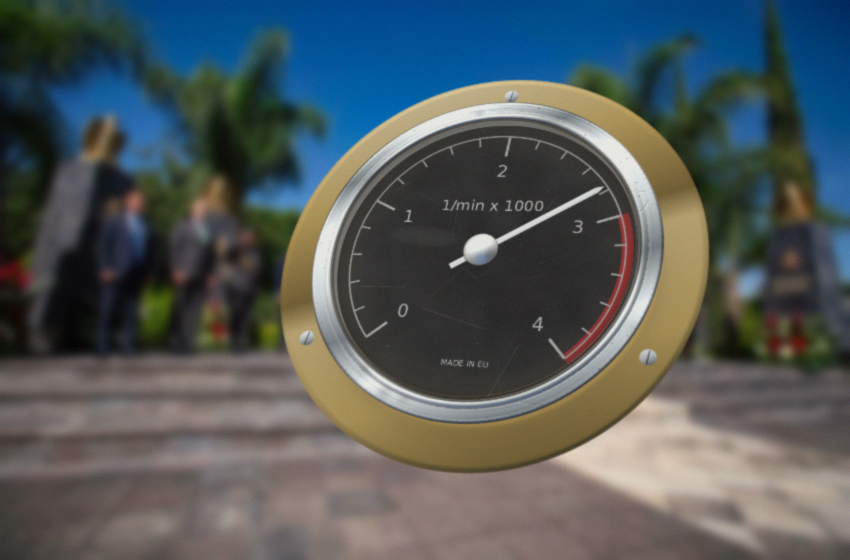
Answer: rpm 2800
